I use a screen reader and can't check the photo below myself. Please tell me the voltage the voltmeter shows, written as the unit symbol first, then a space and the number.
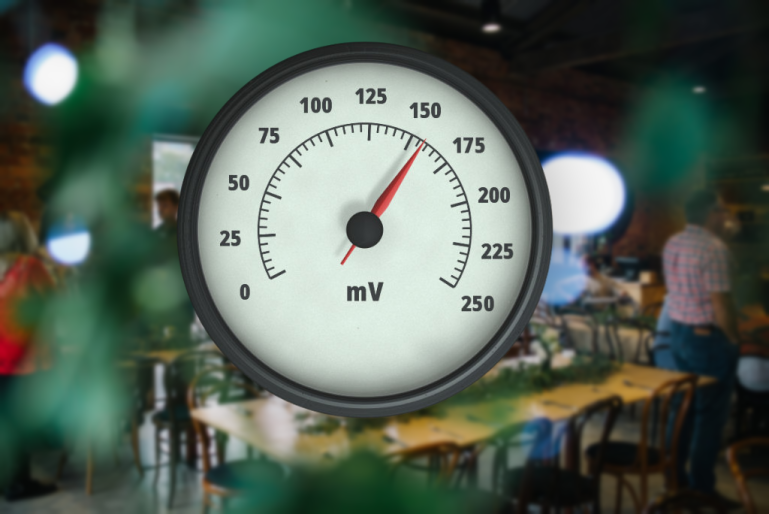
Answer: mV 157.5
